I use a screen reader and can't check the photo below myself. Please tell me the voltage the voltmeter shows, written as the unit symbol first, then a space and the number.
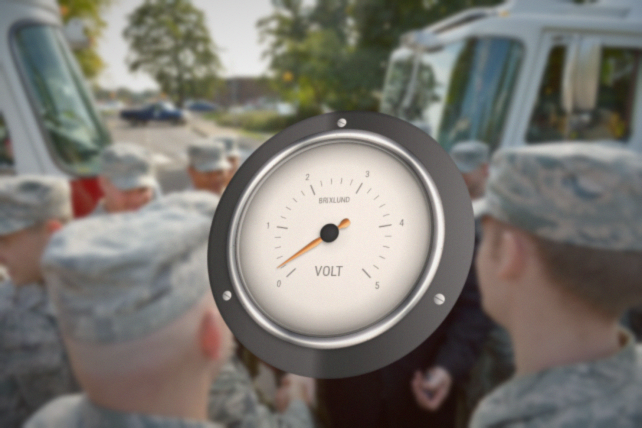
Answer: V 0.2
